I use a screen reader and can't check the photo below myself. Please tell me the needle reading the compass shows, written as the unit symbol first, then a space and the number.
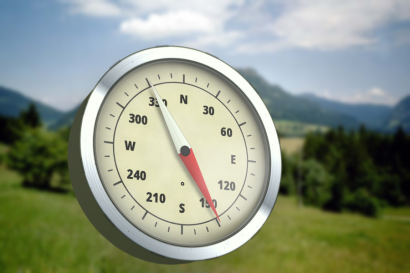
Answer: ° 150
